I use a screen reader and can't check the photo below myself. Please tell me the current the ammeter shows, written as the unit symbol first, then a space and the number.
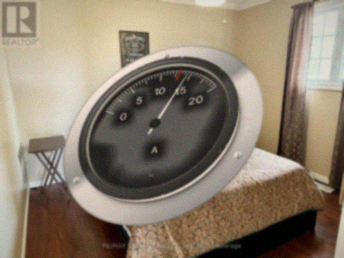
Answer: A 15
